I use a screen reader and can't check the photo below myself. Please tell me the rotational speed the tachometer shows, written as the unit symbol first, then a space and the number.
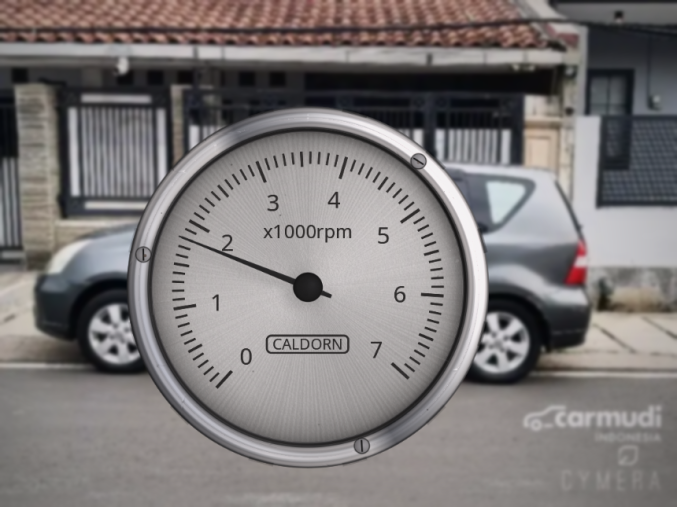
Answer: rpm 1800
